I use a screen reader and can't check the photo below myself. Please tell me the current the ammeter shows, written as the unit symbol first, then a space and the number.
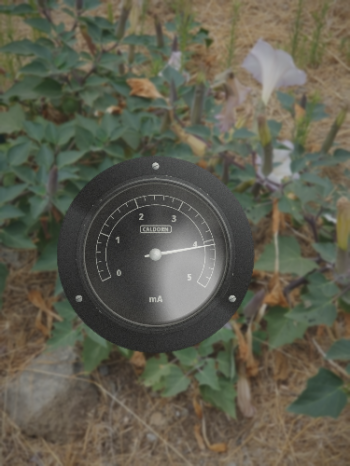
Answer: mA 4.1
